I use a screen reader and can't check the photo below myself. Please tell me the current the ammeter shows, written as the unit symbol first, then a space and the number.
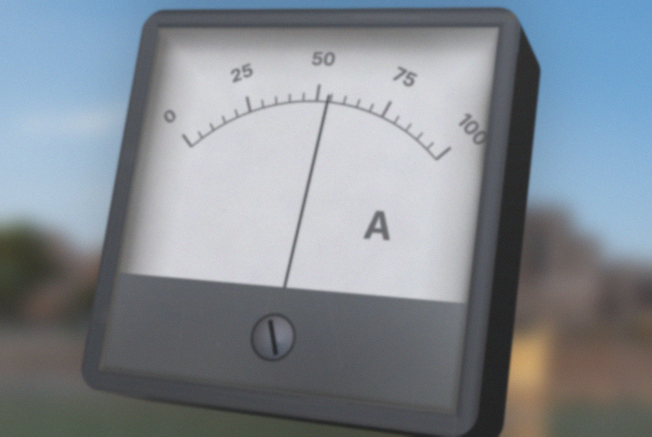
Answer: A 55
